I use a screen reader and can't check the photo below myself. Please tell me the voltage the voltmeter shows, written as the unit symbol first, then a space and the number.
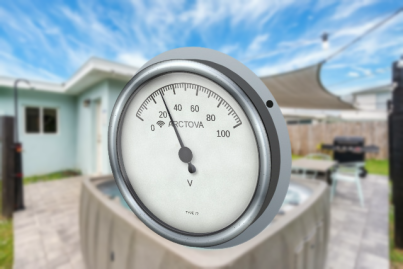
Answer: V 30
